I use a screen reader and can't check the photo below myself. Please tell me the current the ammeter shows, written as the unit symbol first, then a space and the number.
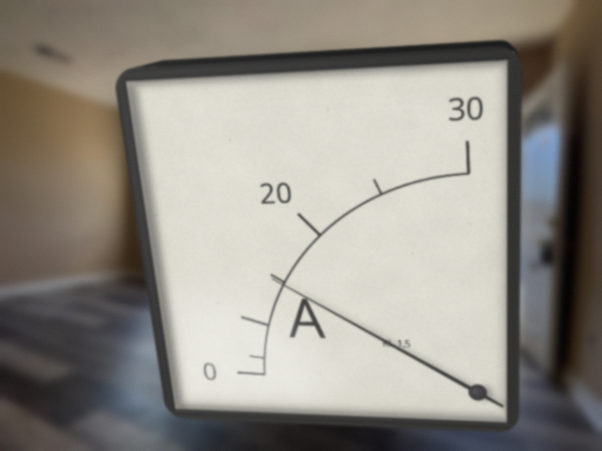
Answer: A 15
